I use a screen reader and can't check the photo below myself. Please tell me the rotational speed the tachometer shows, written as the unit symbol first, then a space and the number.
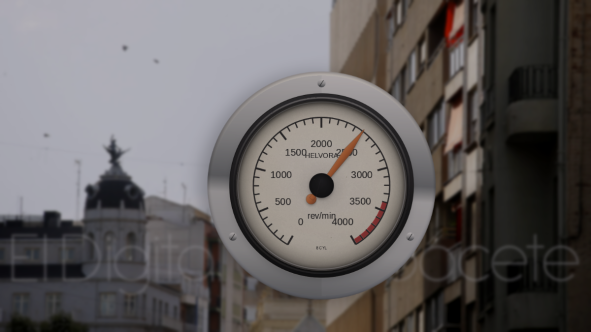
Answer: rpm 2500
